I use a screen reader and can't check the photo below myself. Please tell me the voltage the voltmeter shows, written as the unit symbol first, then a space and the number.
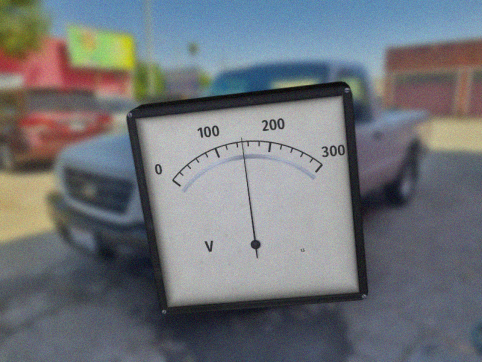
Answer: V 150
